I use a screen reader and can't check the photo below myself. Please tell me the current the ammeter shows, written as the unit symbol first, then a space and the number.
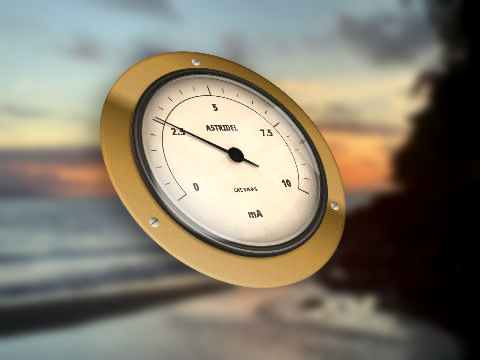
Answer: mA 2.5
